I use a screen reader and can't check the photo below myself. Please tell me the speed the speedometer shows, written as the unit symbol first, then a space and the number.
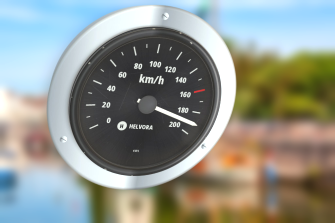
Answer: km/h 190
